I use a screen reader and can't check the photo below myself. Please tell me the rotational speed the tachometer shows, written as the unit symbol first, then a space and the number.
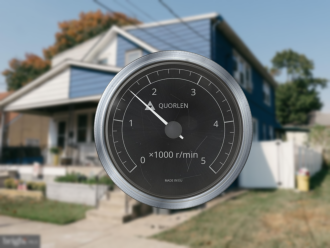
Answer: rpm 1600
